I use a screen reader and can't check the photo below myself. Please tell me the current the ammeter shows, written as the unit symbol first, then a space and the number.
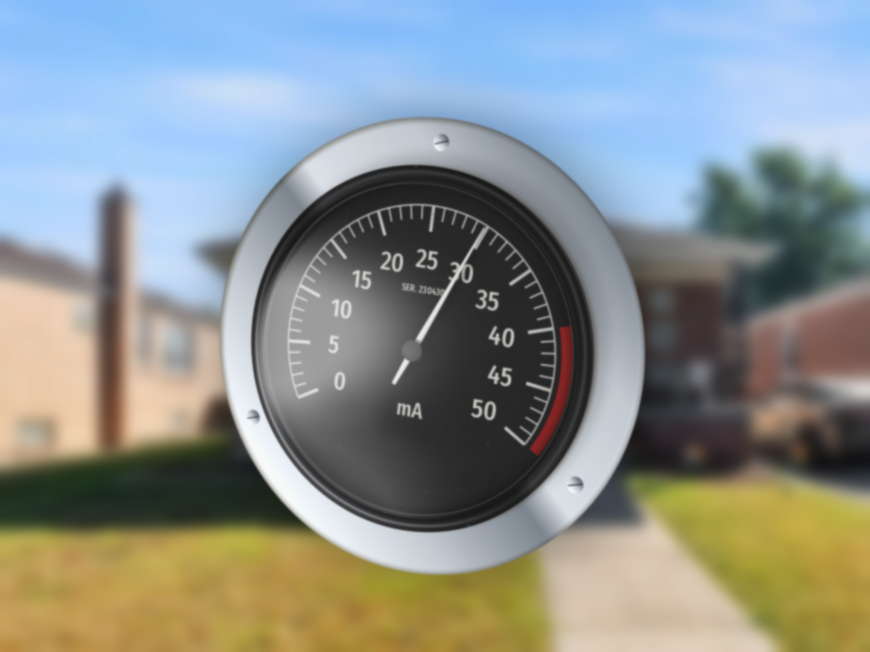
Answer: mA 30
